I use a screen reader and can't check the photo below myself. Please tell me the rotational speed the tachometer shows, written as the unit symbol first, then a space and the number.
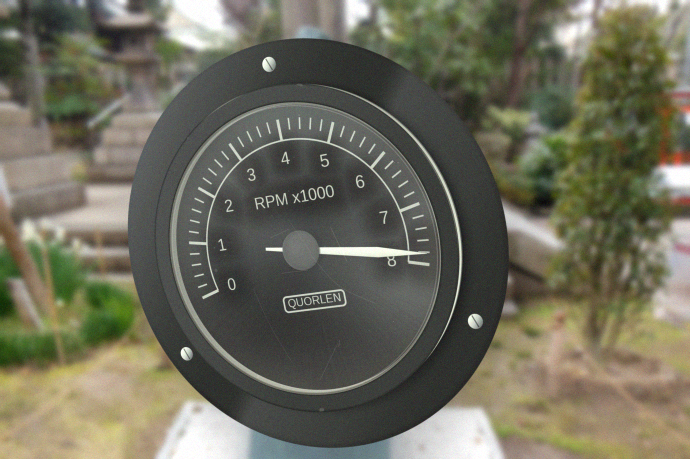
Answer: rpm 7800
